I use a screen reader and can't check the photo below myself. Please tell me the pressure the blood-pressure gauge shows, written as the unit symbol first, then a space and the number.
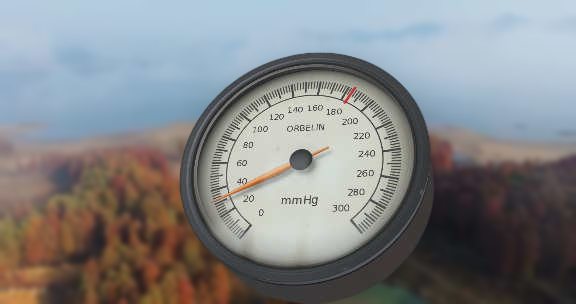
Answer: mmHg 30
